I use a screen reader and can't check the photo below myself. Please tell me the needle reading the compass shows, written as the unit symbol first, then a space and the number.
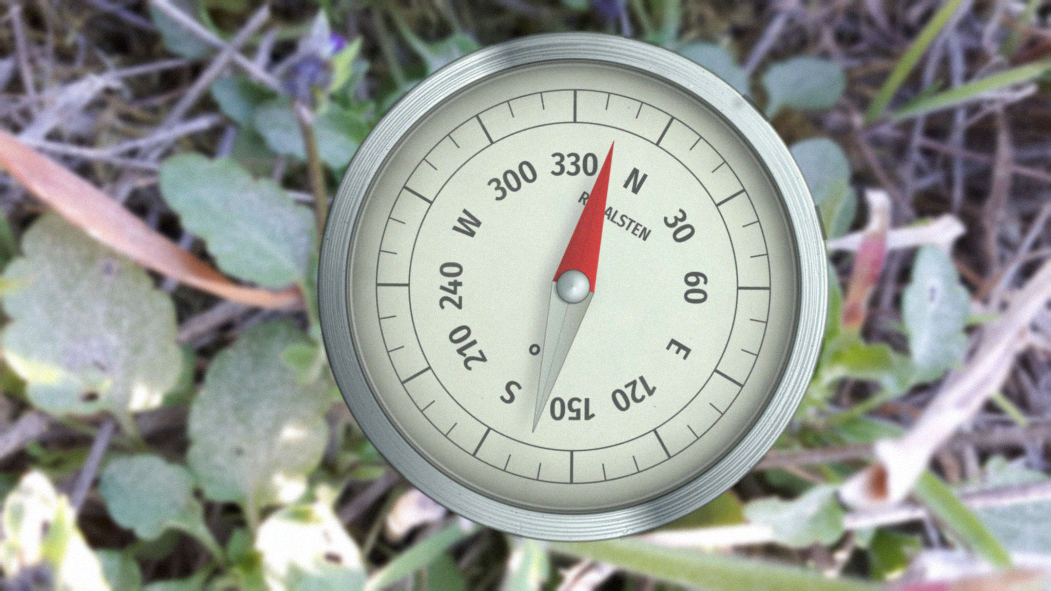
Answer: ° 345
